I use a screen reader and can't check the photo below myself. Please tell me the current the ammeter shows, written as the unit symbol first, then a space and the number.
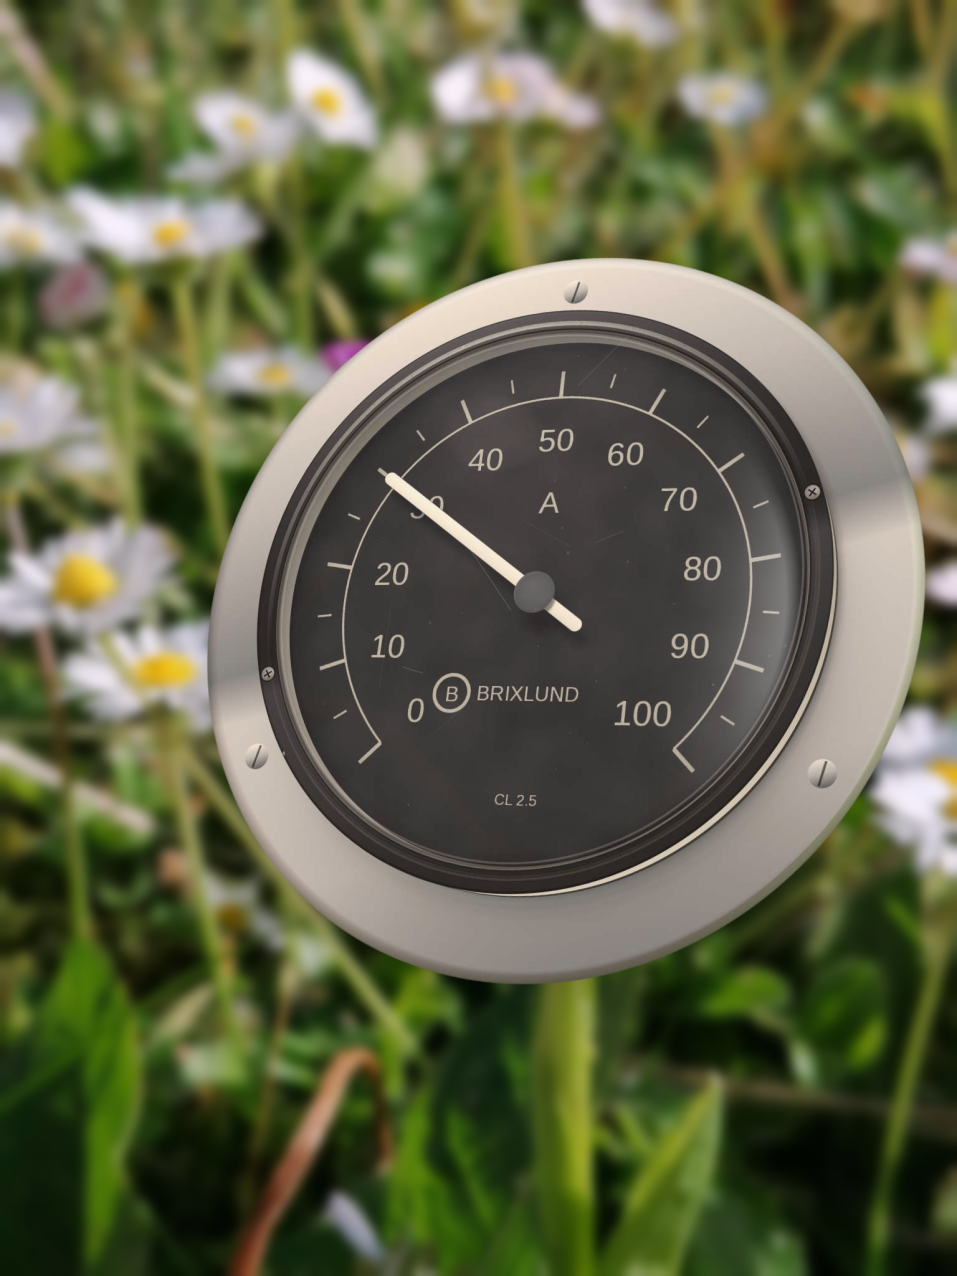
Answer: A 30
